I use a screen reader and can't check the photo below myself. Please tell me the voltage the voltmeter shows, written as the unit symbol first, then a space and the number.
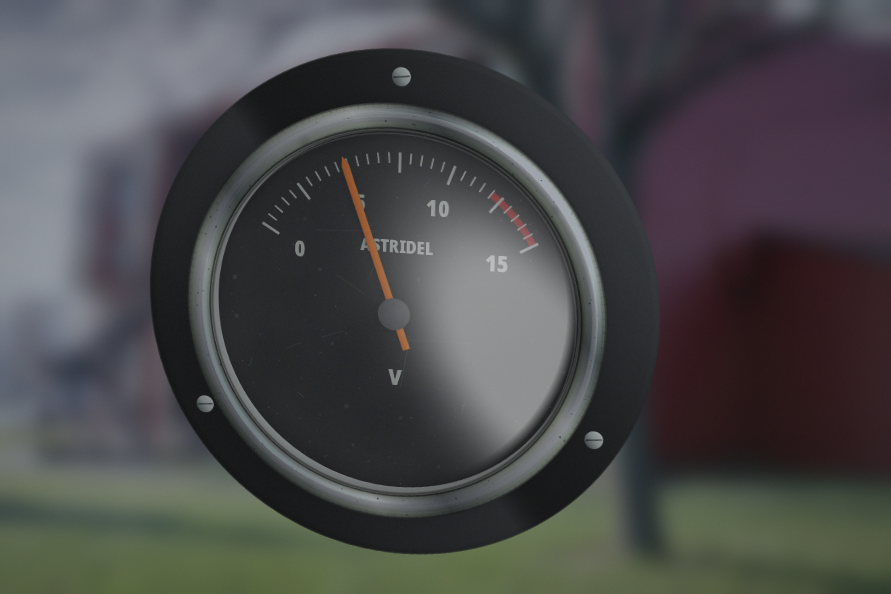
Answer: V 5
